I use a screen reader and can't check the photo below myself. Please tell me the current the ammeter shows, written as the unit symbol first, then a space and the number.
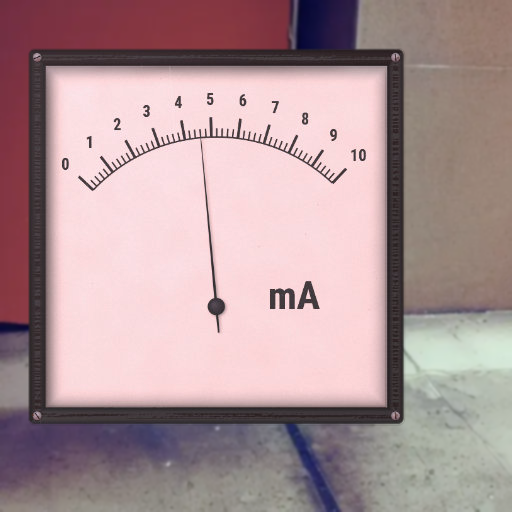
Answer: mA 4.6
